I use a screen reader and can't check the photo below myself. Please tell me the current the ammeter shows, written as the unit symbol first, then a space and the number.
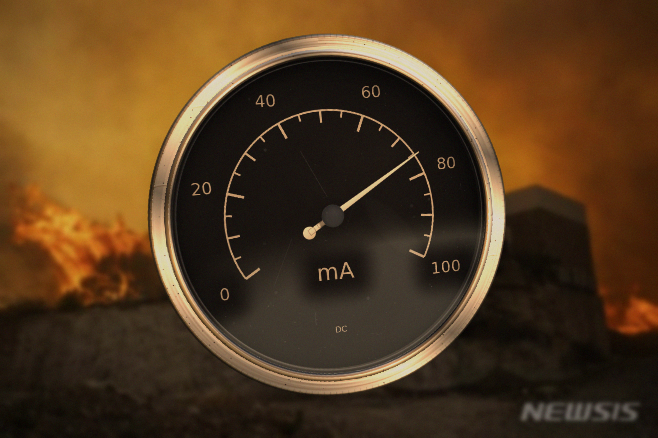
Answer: mA 75
